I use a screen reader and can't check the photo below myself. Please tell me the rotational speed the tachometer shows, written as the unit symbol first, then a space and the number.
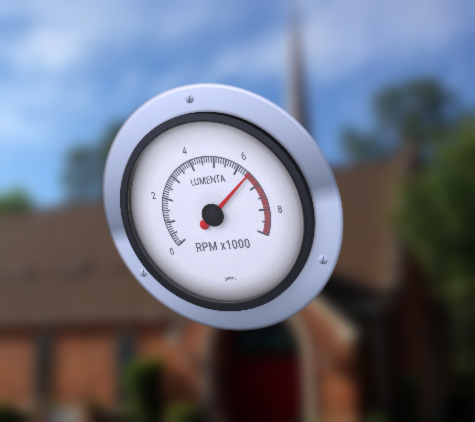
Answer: rpm 6500
